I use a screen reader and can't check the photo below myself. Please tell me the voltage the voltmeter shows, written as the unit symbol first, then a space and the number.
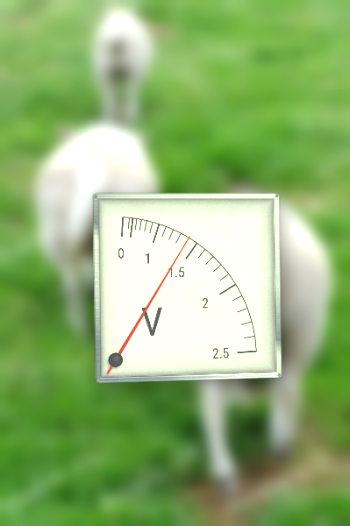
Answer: V 1.4
